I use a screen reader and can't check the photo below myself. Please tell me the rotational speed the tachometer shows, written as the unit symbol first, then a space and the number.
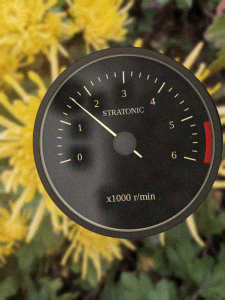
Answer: rpm 1600
